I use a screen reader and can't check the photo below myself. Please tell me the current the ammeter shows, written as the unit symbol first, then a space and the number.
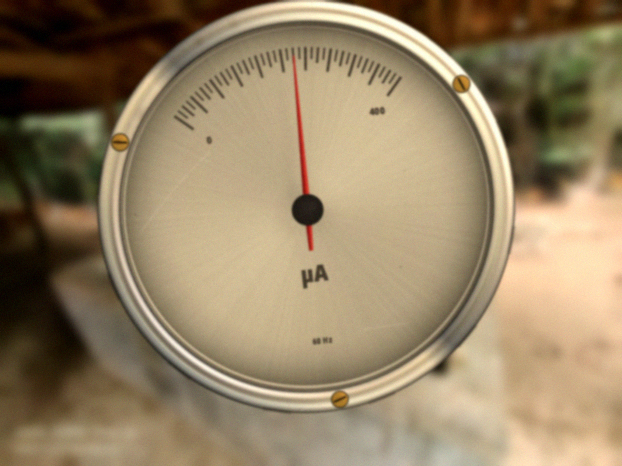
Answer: µA 220
